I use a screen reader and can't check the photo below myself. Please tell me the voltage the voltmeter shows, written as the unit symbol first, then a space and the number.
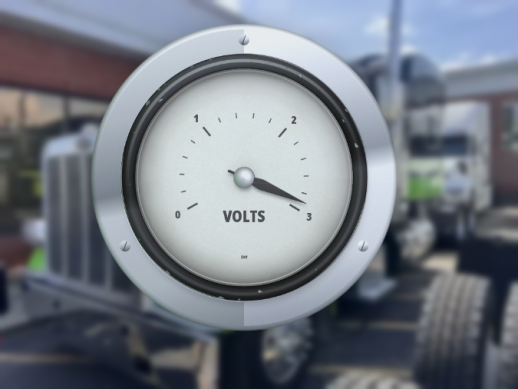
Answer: V 2.9
